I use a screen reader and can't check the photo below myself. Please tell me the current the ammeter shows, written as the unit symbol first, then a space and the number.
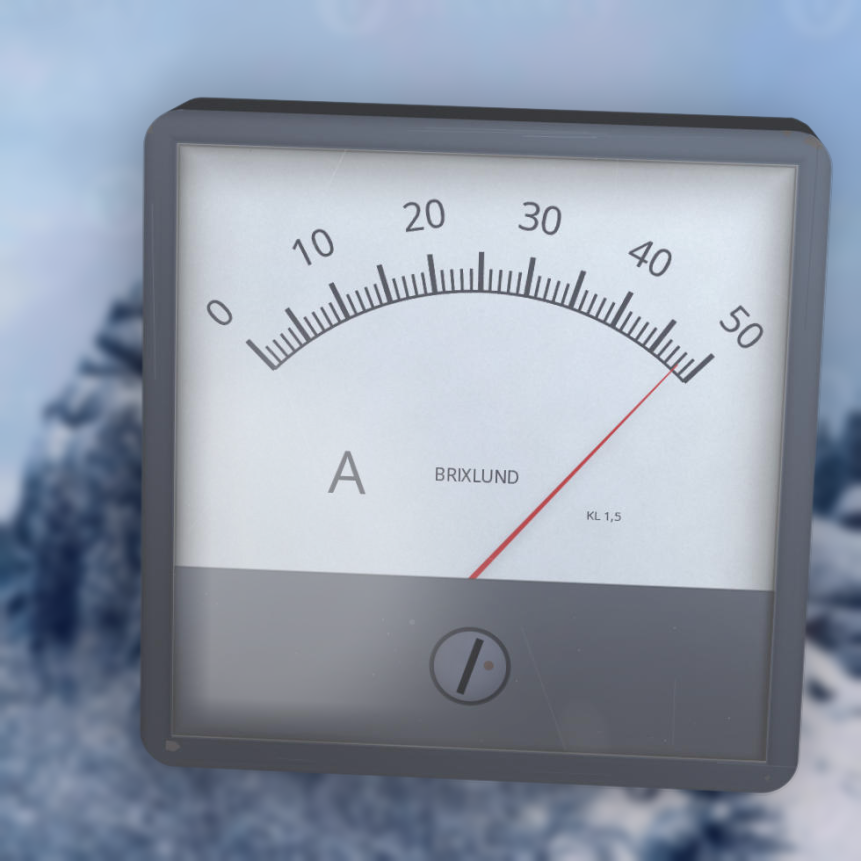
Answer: A 48
